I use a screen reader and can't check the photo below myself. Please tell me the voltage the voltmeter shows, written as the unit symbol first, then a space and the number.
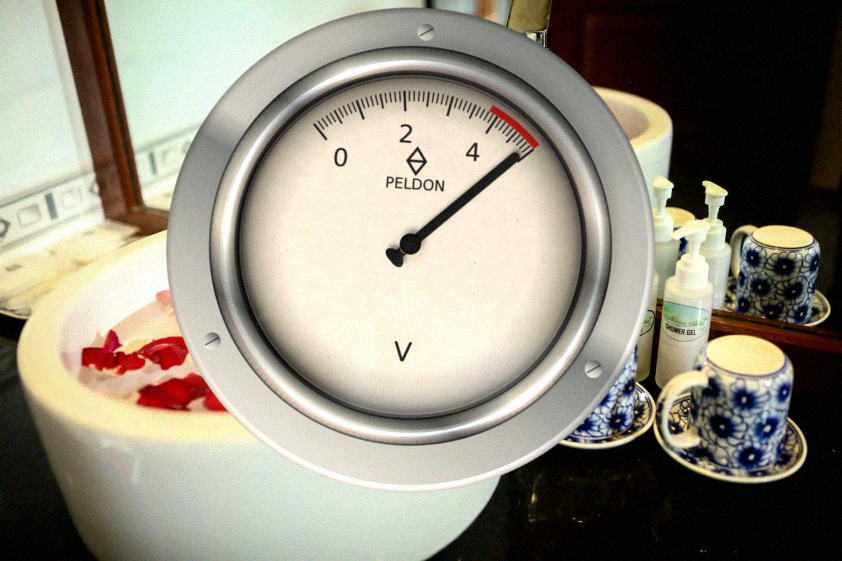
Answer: V 4.9
